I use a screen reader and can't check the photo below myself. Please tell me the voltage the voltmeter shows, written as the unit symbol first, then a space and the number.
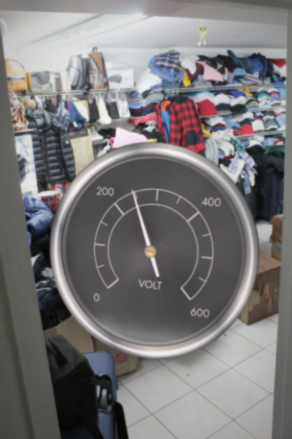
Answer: V 250
